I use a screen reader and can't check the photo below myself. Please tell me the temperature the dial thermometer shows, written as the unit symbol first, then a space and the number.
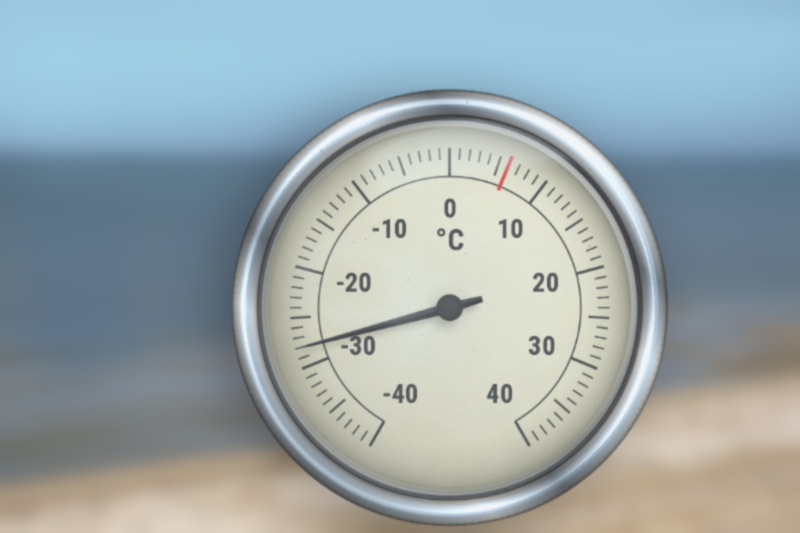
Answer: °C -28
